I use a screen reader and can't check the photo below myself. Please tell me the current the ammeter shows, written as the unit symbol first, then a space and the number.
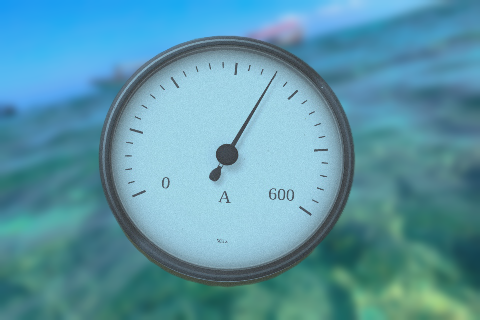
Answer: A 360
